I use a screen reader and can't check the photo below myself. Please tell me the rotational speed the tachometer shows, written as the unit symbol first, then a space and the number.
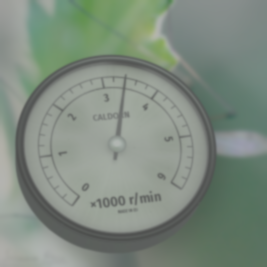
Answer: rpm 3400
